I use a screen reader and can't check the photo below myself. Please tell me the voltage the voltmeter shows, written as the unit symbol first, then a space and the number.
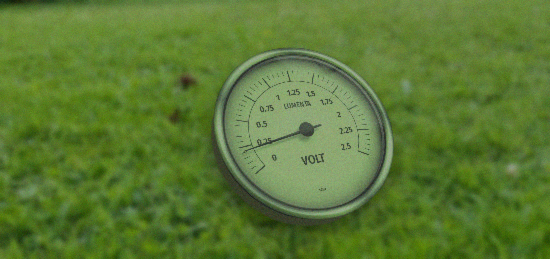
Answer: V 0.2
